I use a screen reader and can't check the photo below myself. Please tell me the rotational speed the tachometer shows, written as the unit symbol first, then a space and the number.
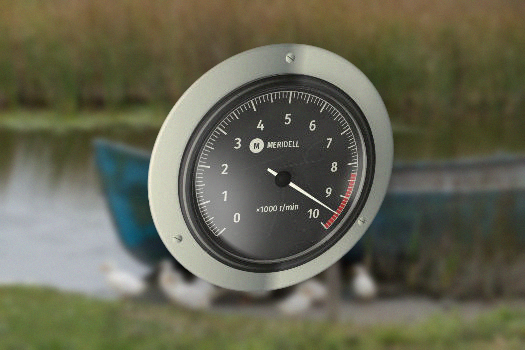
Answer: rpm 9500
